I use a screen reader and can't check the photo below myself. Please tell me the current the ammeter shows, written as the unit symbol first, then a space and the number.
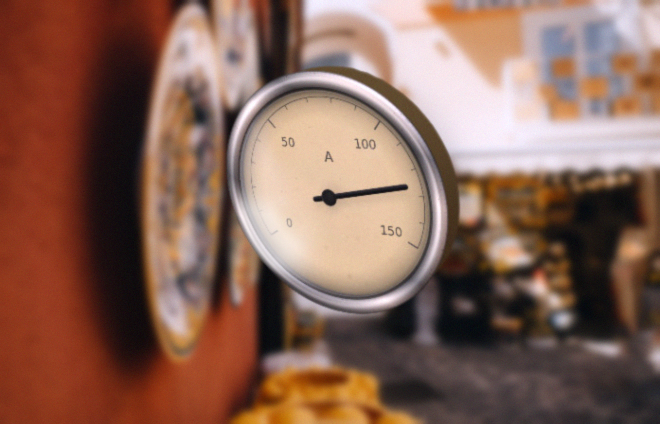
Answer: A 125
